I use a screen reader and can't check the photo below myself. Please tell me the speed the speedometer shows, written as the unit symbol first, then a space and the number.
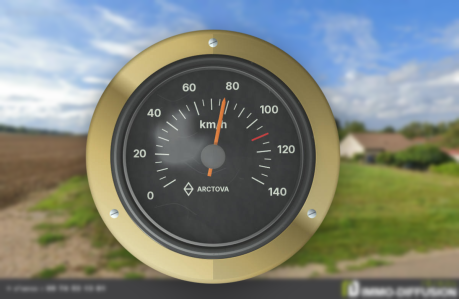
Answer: km/h 77.5
